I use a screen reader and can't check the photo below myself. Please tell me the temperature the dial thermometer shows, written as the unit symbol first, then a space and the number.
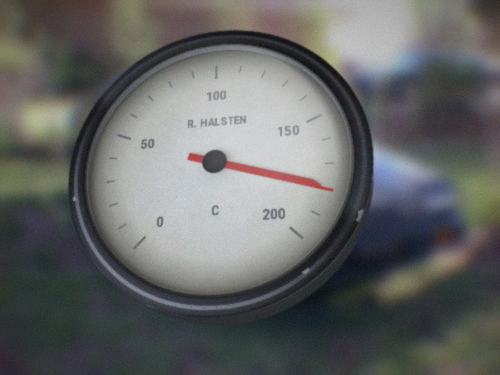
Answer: °C 180
